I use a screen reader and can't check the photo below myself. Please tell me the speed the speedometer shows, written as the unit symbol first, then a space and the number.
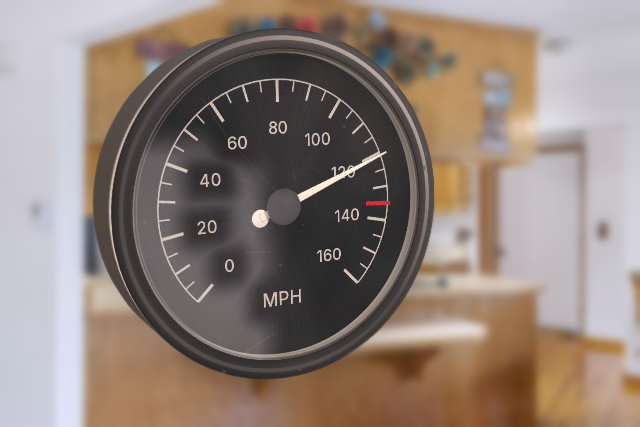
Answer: mph 120
